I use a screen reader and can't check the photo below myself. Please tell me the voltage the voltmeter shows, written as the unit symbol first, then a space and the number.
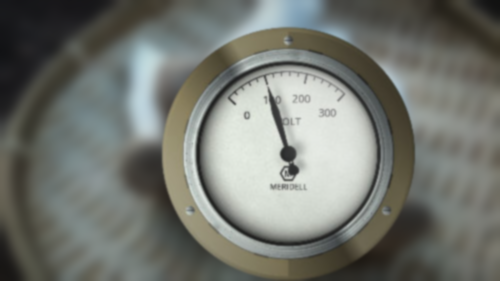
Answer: V 100
